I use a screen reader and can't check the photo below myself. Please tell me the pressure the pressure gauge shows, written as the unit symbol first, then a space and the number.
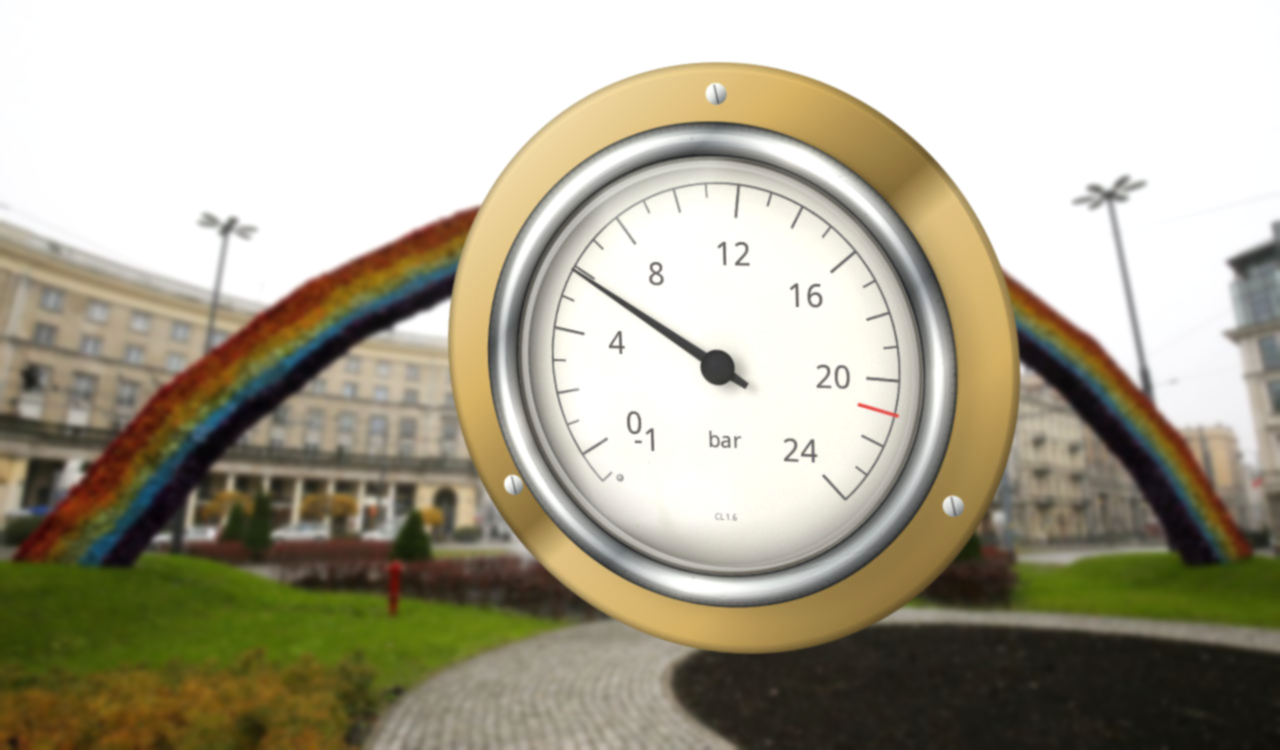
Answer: bar 6
